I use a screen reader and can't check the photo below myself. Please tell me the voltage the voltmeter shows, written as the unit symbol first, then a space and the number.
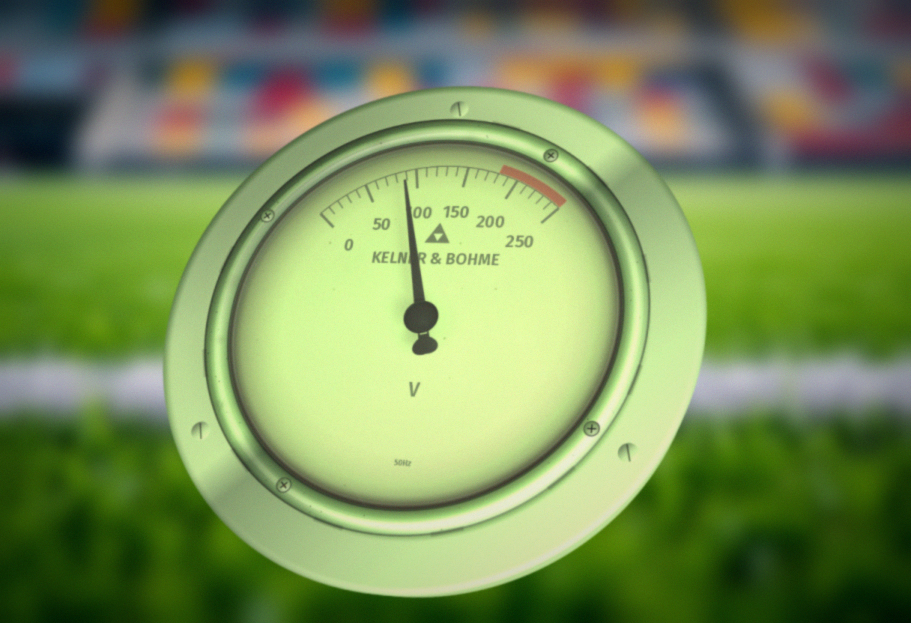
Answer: V 90
